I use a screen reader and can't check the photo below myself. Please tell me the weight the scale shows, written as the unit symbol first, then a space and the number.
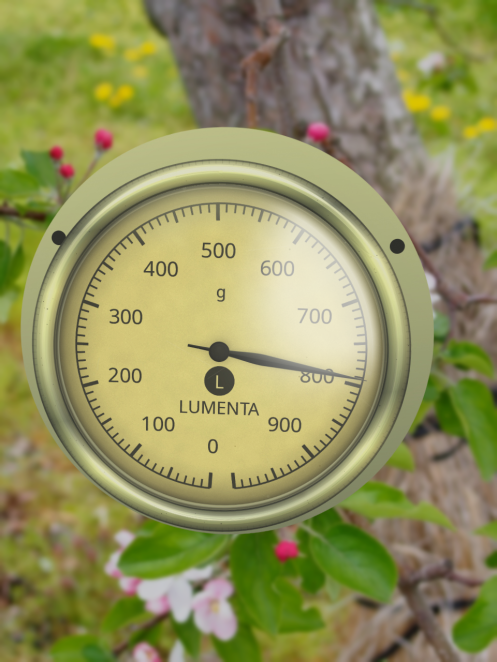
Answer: g 790
